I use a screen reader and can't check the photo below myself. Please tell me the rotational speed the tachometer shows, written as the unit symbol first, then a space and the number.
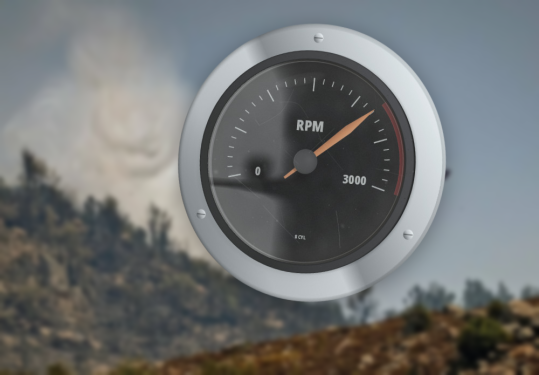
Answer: rpm 2200
